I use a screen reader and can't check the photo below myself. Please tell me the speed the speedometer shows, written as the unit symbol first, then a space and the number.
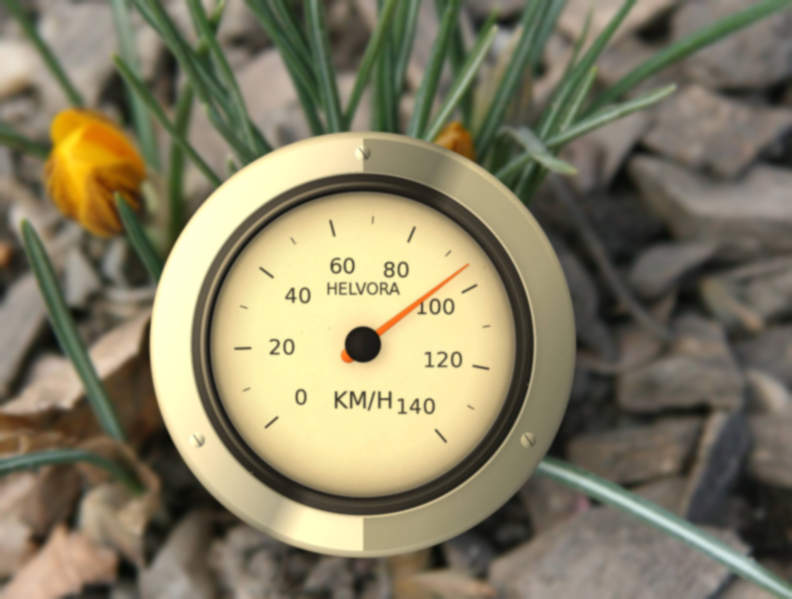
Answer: km/h 95
